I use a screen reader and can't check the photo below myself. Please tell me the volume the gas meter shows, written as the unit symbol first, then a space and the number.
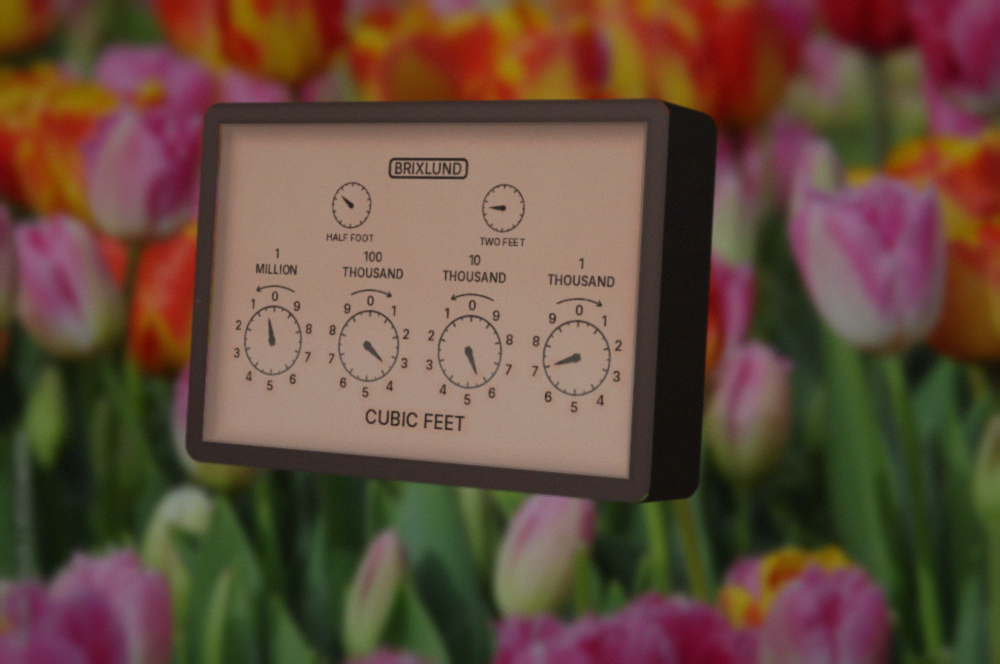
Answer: ft³ 35700
